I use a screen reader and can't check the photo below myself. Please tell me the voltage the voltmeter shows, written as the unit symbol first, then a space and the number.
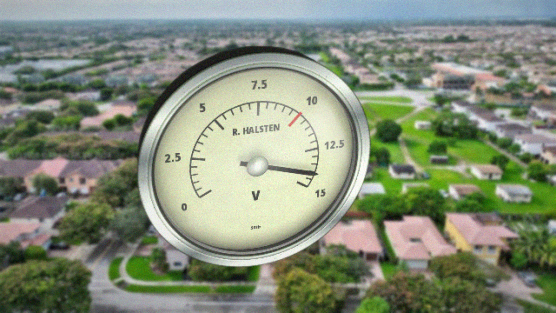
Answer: V 14
